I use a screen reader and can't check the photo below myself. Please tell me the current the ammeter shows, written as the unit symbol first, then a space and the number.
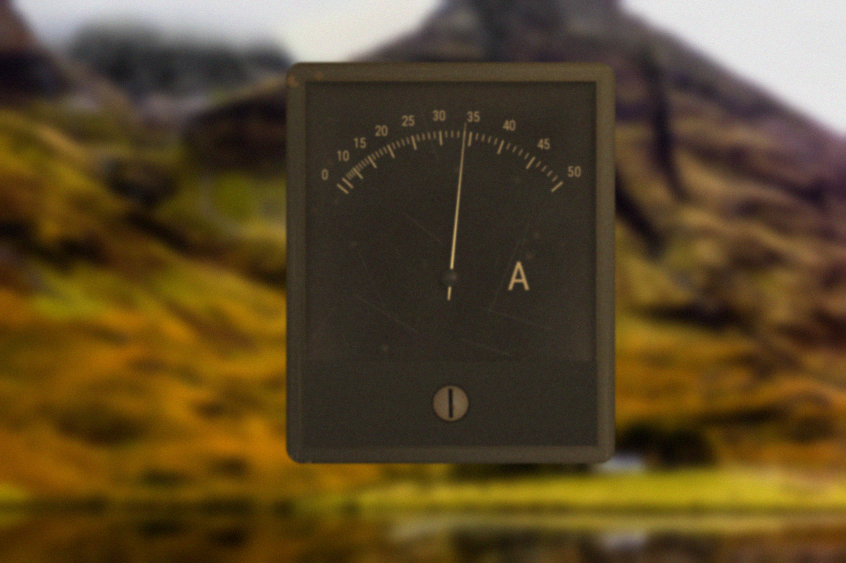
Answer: A 34
